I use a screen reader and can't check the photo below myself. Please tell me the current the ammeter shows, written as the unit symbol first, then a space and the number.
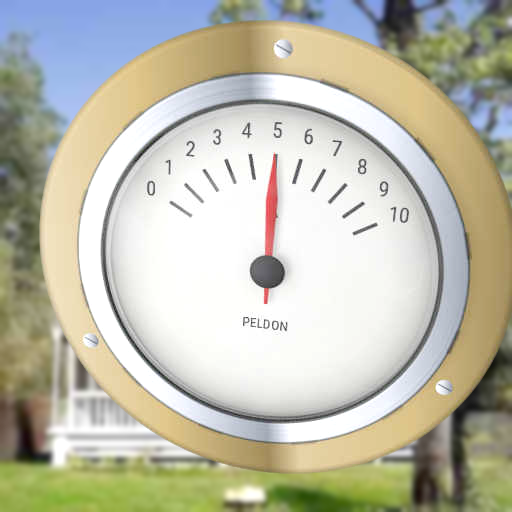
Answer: A 5
